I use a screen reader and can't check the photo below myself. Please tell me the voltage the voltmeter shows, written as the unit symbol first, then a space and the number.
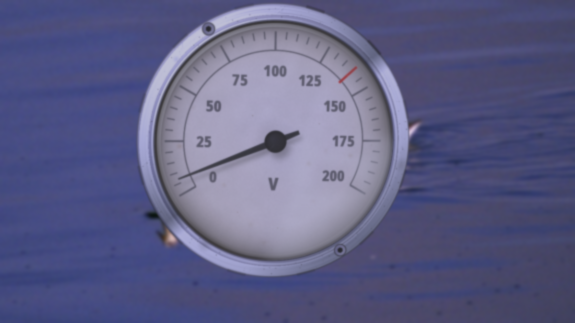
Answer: V 7.5
